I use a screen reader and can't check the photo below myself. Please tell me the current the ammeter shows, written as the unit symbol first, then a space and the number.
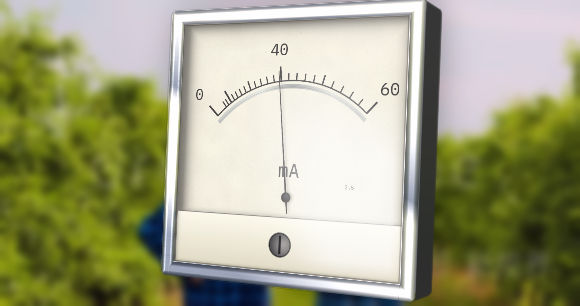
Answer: mA 40
